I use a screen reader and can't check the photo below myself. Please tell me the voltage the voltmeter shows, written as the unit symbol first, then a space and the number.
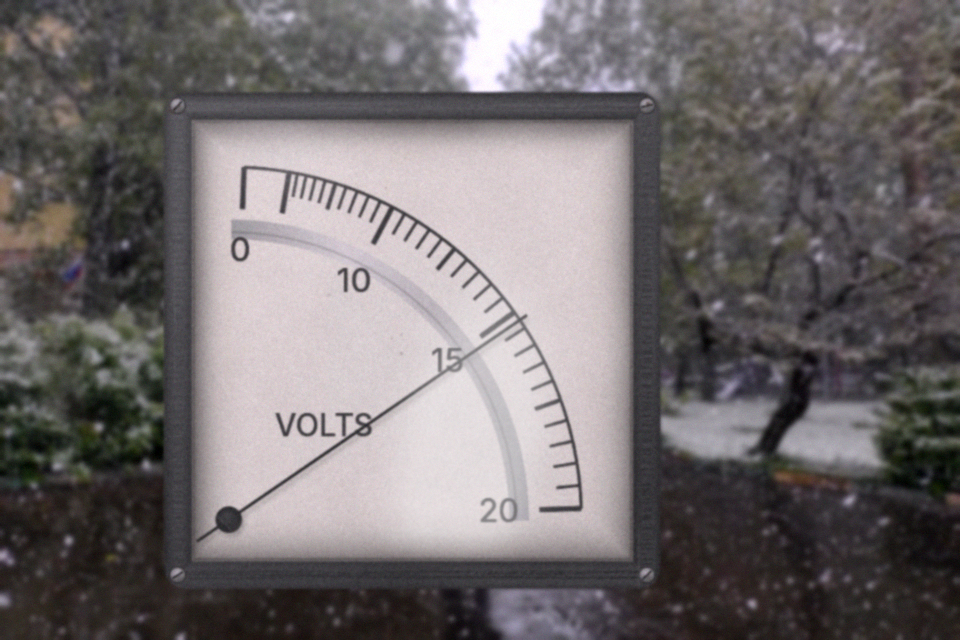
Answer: V 15.25
